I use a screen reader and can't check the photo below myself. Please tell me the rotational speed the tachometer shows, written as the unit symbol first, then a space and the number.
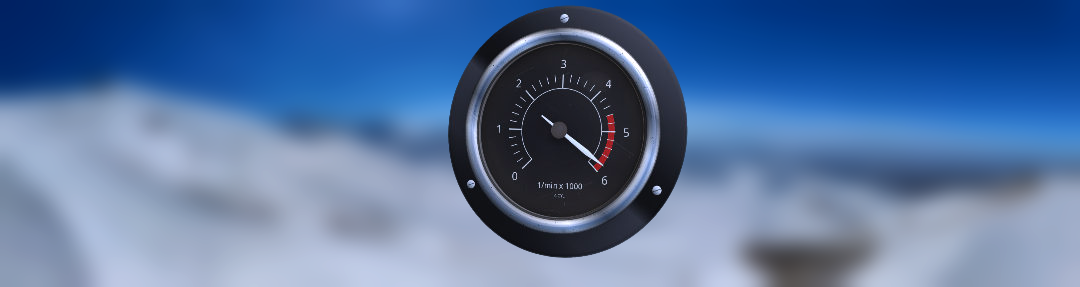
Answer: rpm 5800
